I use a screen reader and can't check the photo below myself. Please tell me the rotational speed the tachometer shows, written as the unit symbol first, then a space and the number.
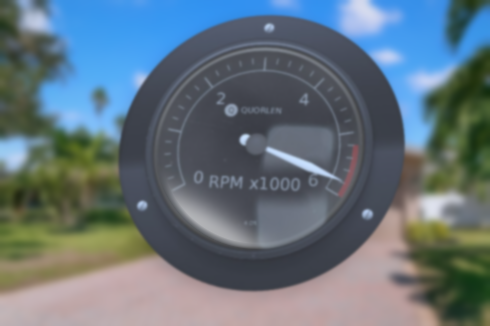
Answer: rpm 5800
